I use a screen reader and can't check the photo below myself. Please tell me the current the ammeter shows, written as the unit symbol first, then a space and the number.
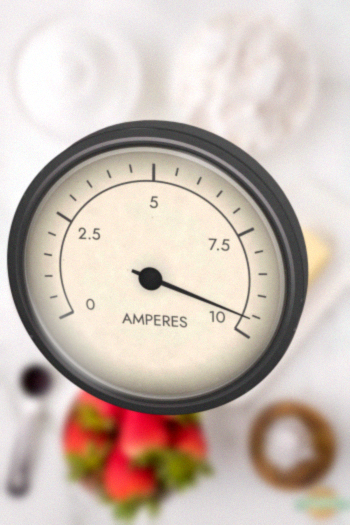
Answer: A 9.5
